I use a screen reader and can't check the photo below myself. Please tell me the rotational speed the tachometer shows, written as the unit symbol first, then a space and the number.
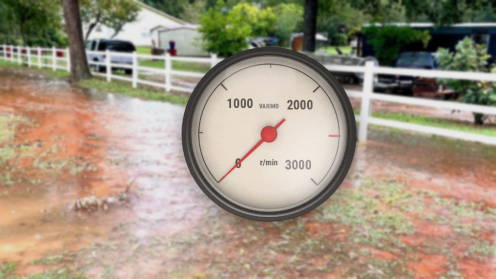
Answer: rpm 0
